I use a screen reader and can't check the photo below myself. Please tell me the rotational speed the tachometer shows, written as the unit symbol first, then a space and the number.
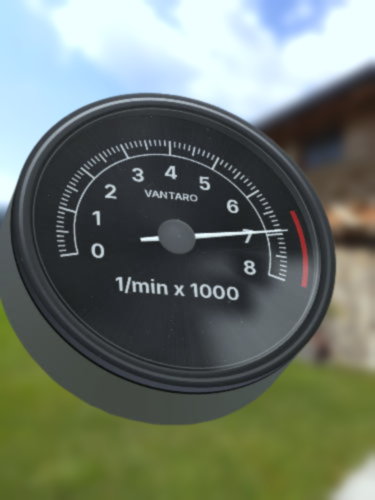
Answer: rpm 7000
